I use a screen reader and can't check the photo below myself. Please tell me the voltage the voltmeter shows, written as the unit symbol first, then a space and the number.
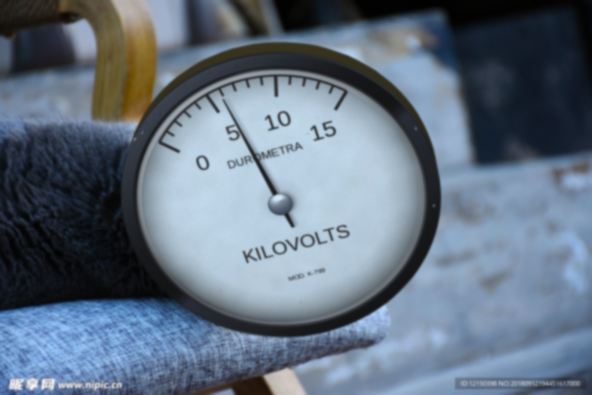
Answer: kV 6
